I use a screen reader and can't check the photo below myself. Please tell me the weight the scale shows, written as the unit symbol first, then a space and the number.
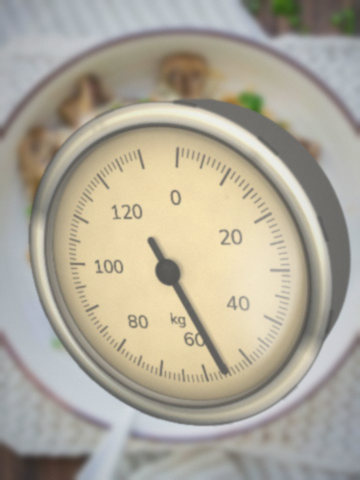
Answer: kg 55
